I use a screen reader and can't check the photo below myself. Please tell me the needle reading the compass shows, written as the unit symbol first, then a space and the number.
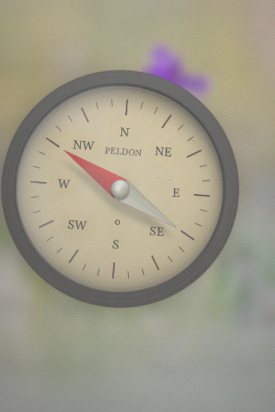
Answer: ° 300
